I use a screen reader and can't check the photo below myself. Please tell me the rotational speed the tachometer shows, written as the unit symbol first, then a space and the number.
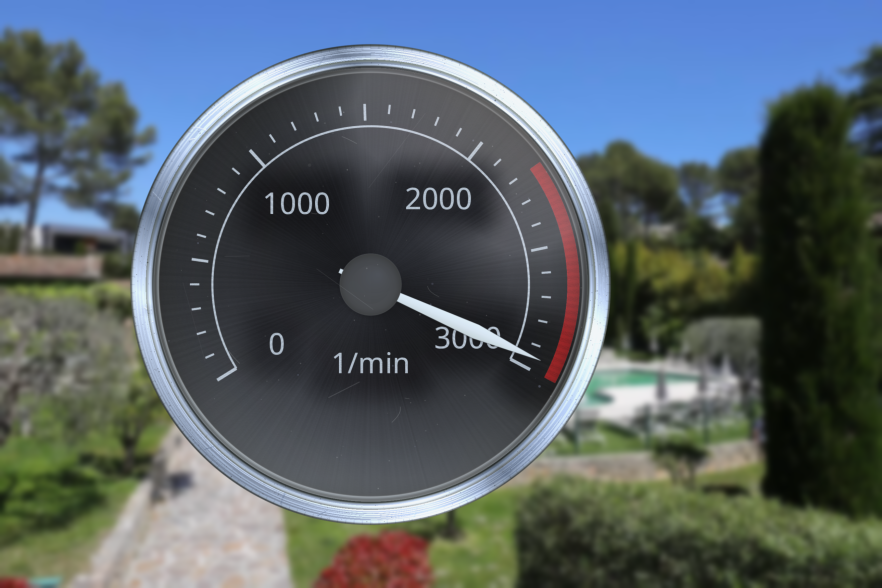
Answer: rpm 2950
